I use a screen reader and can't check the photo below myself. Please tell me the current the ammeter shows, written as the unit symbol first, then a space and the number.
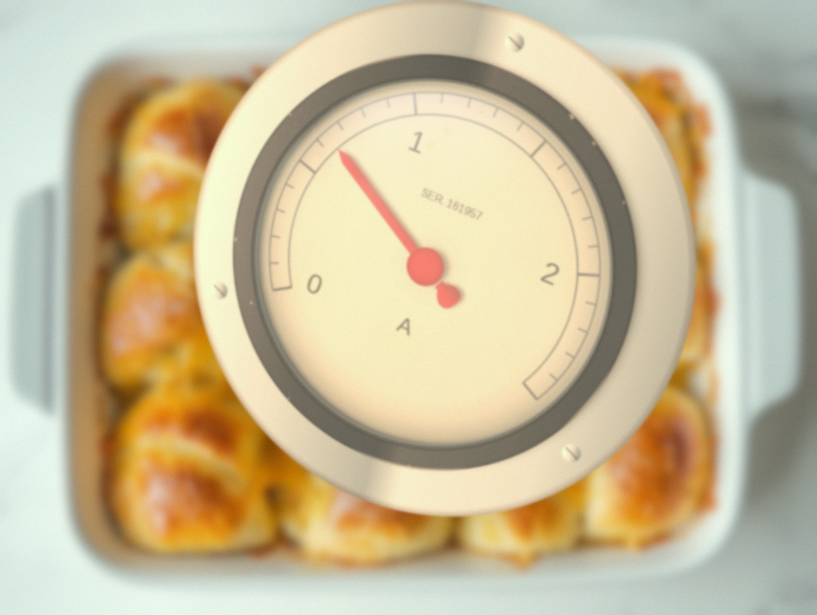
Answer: A 0.65
